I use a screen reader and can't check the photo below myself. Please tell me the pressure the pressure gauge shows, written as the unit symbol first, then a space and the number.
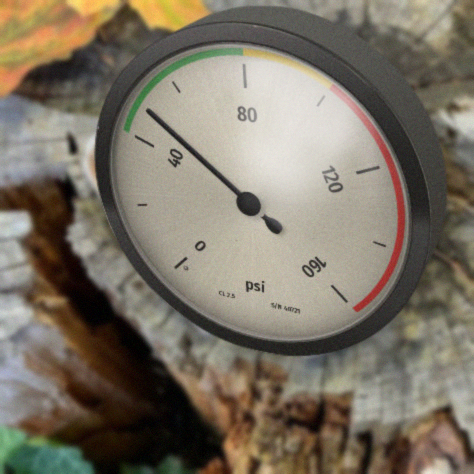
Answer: psi 50
